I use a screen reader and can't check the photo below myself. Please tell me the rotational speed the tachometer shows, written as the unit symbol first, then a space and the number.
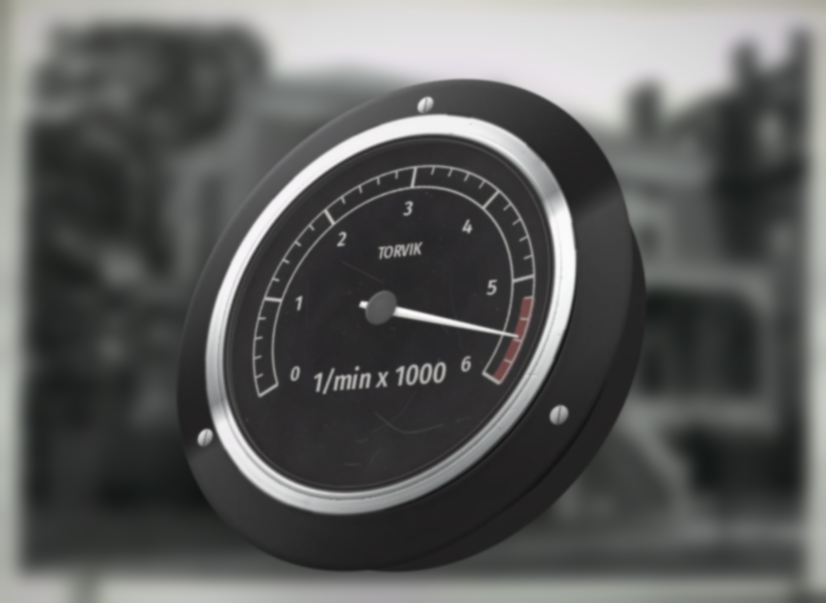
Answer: rpm 5600
